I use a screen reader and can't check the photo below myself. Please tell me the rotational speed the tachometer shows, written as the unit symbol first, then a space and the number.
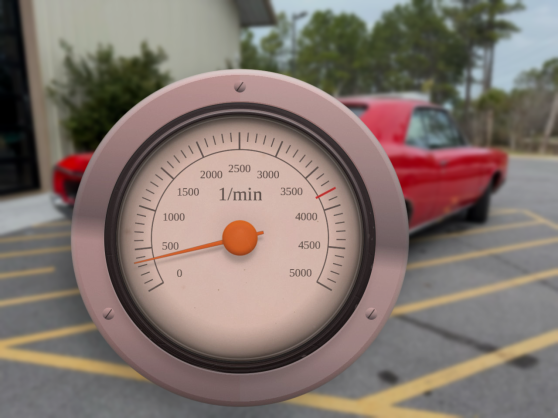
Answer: rpm 350
